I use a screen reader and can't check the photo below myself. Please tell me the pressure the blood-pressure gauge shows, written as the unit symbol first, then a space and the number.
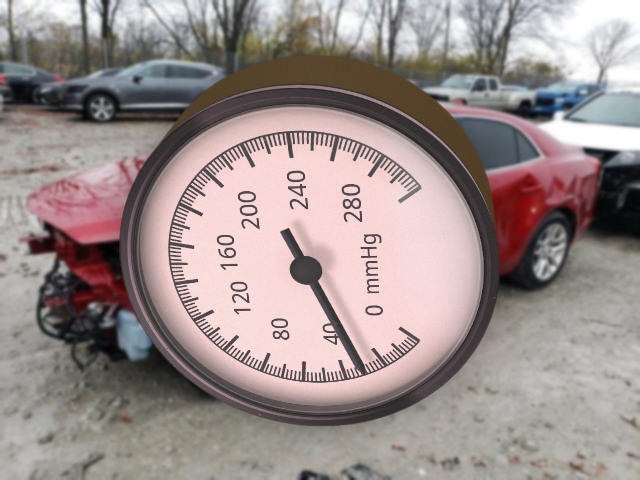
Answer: mmHg 30
